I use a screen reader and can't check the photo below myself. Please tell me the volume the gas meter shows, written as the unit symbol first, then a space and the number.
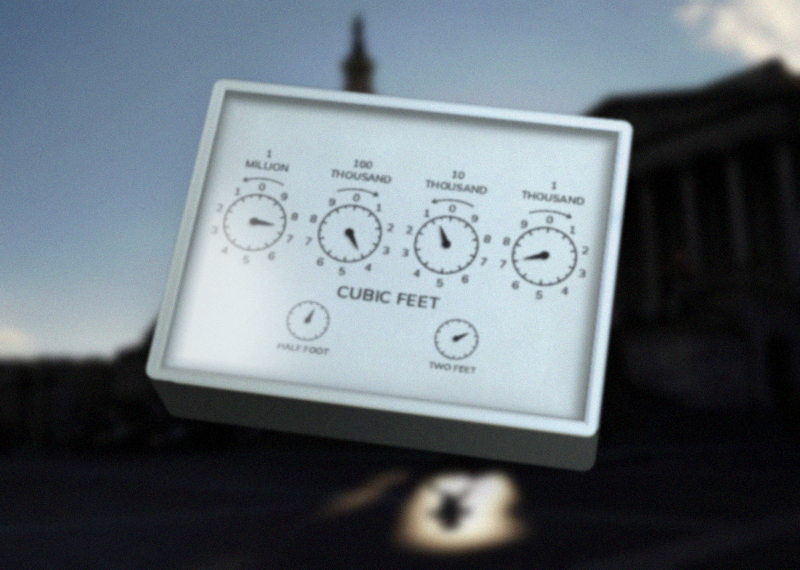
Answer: ft³ 740700
